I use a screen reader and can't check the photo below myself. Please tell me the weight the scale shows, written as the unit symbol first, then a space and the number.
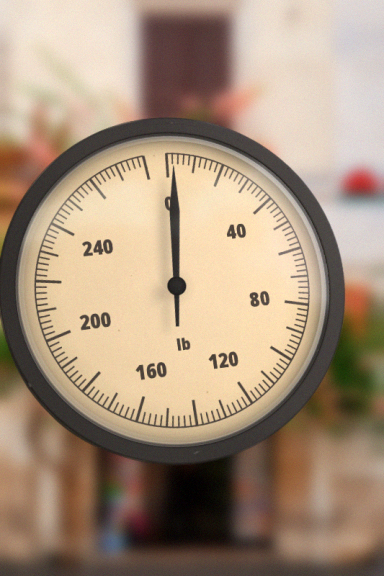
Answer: lb 2
